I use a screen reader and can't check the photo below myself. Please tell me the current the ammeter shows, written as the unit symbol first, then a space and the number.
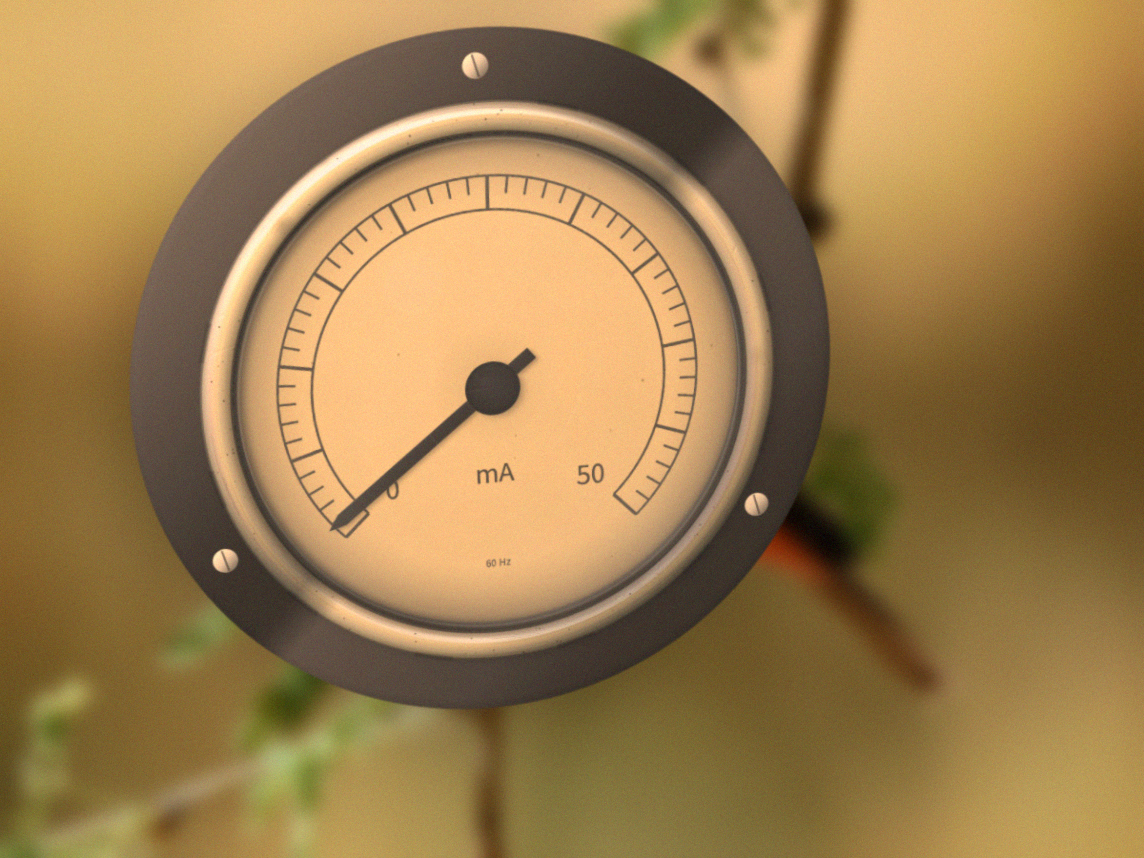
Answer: mA 1
